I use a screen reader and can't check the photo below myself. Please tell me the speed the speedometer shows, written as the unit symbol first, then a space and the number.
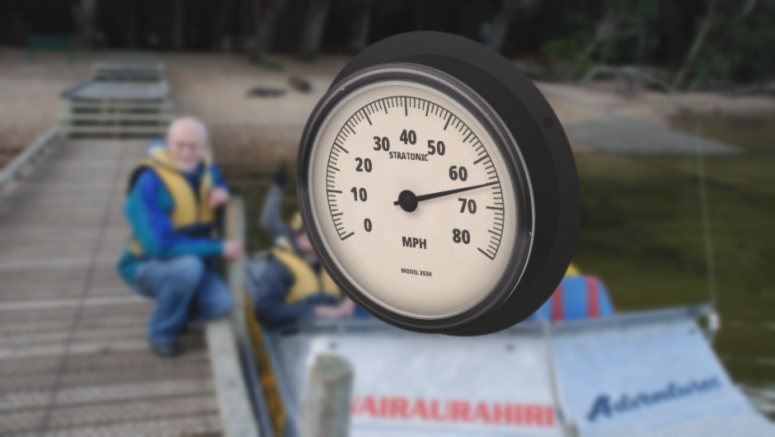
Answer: mph 65
